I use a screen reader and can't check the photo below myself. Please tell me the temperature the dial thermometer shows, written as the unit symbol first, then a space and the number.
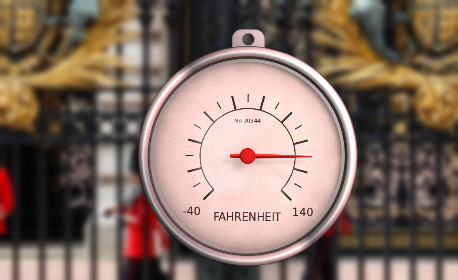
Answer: °F 110
